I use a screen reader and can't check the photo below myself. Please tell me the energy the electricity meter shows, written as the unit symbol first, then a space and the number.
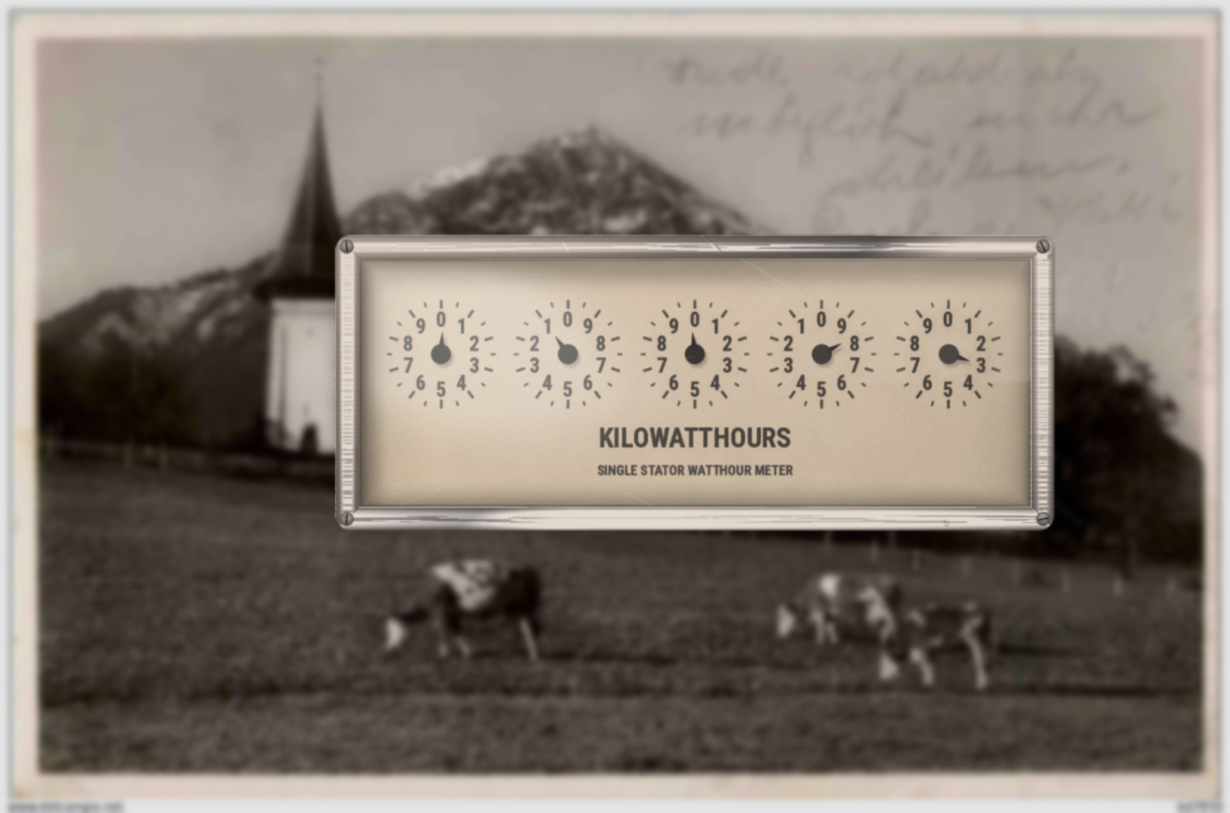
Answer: kWh 983
